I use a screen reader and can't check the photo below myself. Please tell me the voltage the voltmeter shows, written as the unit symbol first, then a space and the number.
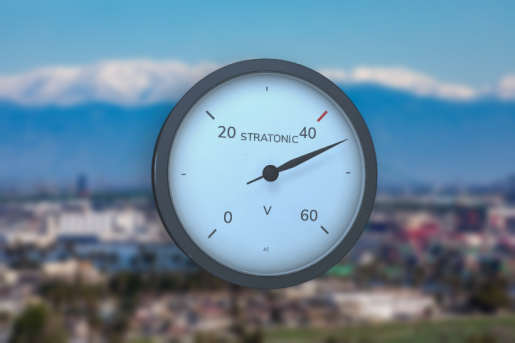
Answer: V 45
